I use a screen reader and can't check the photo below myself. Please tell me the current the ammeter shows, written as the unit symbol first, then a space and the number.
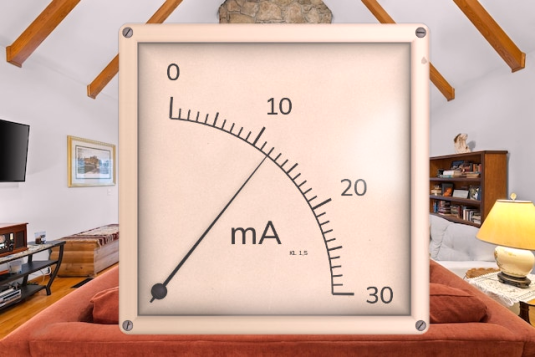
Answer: mA 12
